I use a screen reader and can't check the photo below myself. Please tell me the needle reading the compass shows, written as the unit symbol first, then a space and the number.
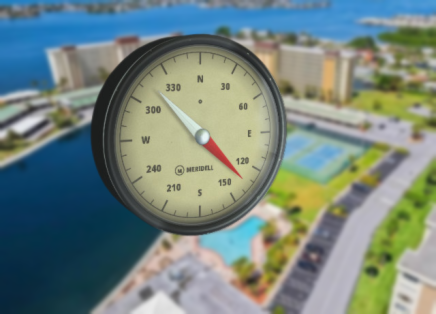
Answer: ° 135
